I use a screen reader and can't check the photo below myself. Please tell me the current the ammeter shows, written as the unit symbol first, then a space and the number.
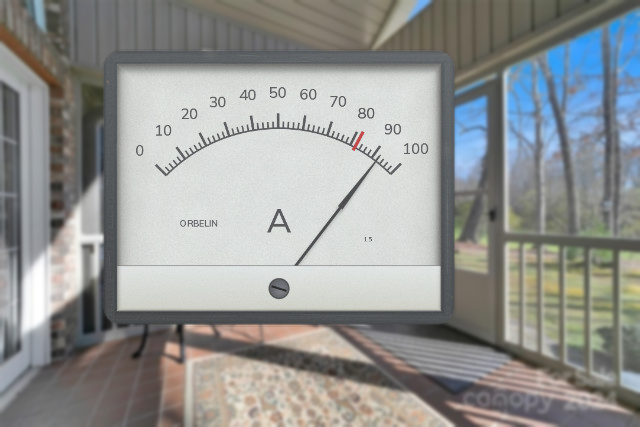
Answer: A 92
